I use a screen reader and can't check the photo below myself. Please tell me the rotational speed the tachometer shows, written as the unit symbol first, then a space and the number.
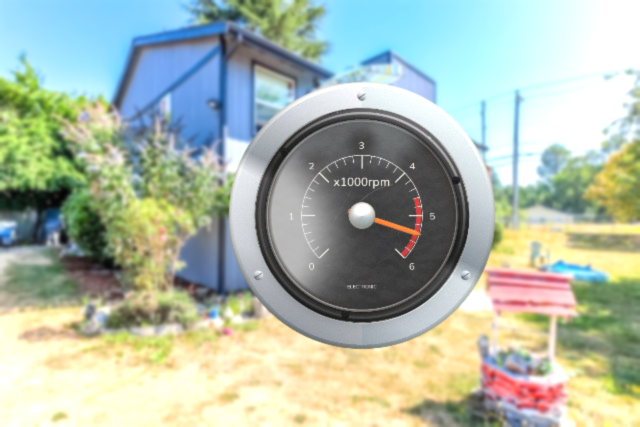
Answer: rpm 5400
